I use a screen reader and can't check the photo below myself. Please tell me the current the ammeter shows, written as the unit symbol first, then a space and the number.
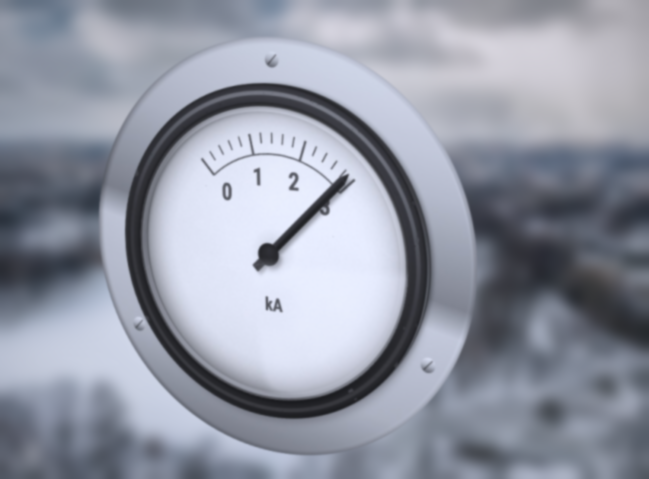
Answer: kA 2.9
